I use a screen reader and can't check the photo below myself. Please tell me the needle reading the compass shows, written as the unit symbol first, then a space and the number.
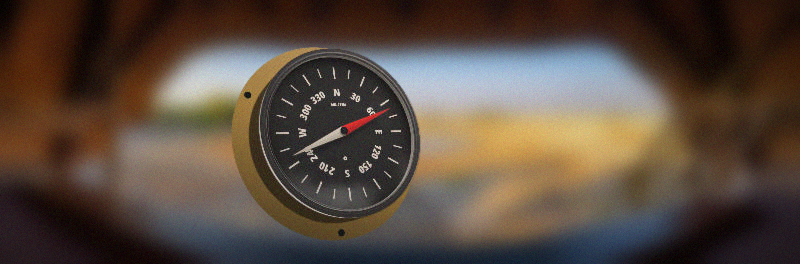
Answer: ° 67.5
